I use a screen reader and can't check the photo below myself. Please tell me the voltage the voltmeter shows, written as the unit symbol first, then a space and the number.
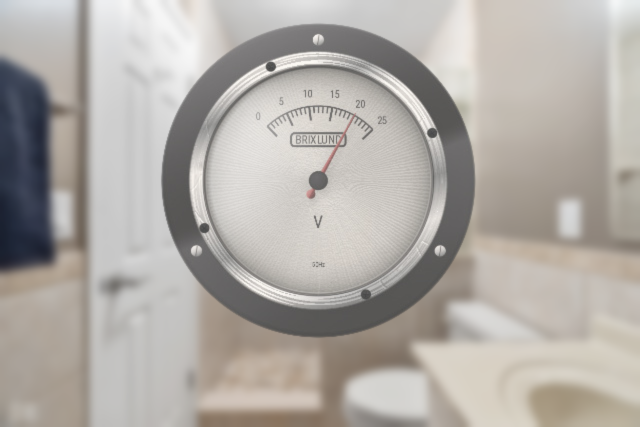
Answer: V 20
